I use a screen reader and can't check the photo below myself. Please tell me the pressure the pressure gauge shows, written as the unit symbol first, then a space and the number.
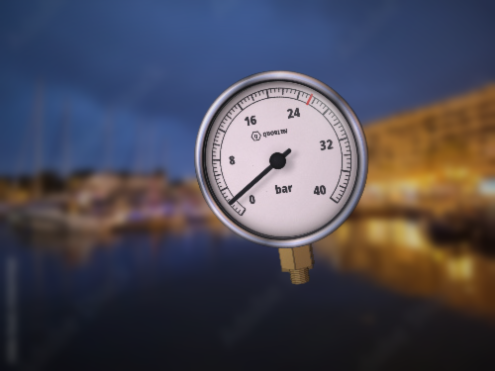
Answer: bar 2
